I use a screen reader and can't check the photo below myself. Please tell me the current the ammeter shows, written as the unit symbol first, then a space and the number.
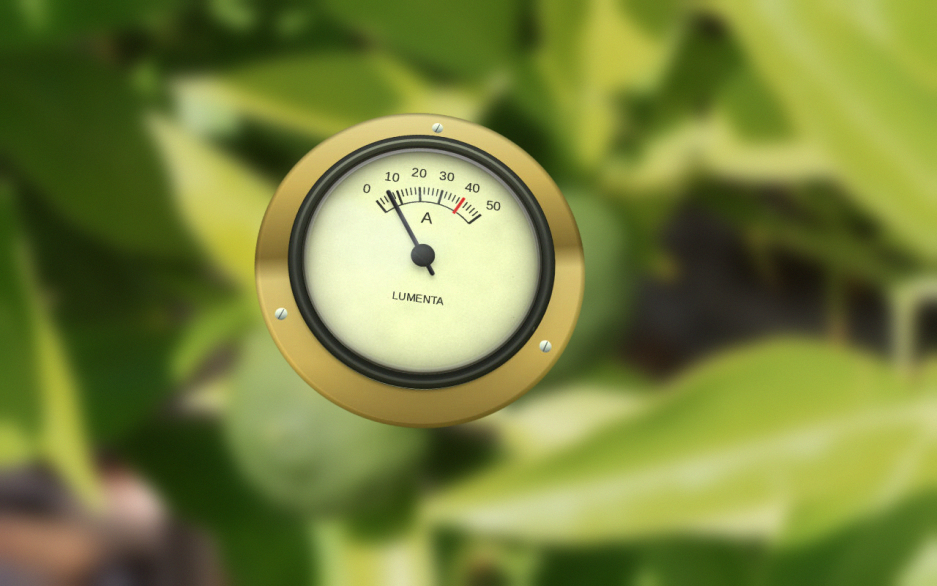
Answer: A 6
